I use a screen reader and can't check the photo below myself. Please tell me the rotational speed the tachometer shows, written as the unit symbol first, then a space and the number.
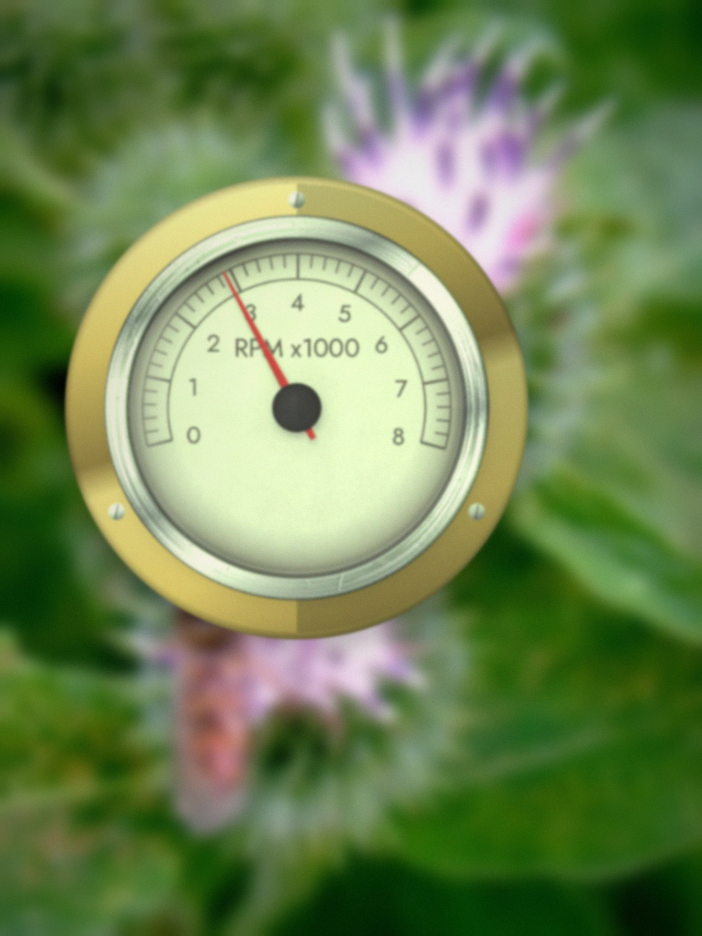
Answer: rpm 2900
